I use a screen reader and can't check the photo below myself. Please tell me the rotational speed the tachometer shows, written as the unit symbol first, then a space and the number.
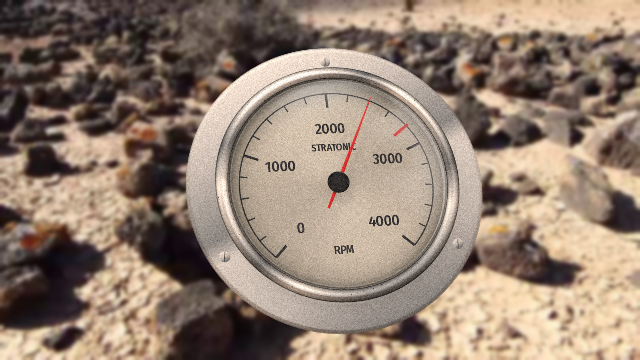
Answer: rpm 2400
